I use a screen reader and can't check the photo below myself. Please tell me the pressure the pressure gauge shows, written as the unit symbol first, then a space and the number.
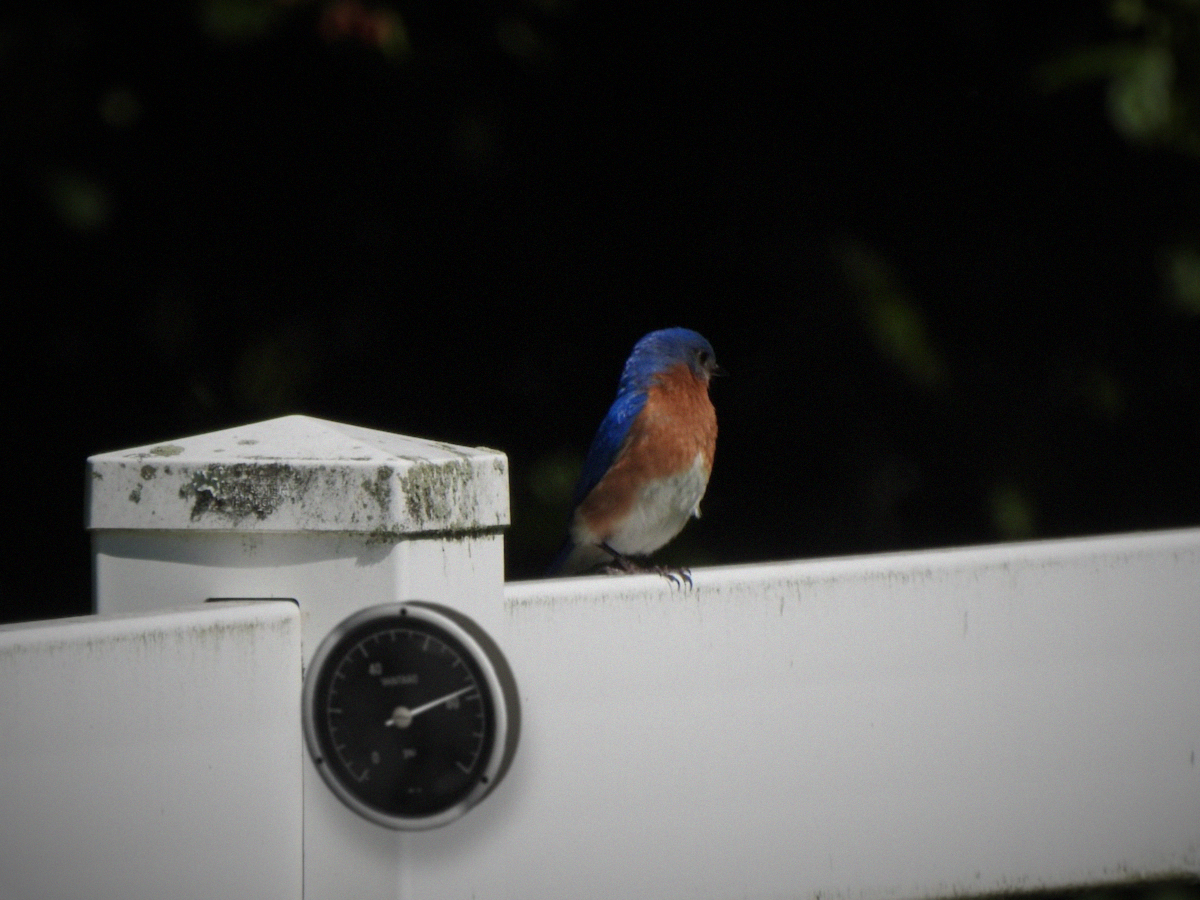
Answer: psi 77.5
